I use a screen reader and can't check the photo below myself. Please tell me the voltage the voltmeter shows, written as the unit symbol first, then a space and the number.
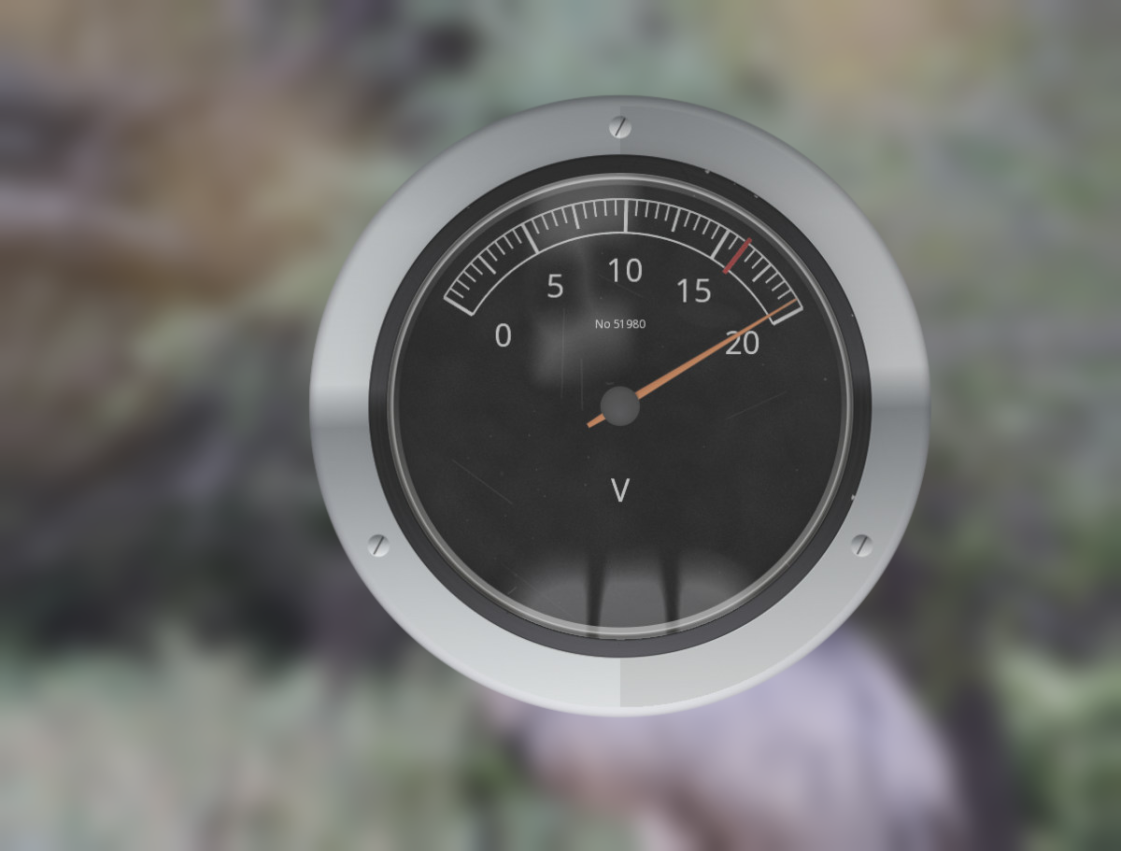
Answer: V 19.5
